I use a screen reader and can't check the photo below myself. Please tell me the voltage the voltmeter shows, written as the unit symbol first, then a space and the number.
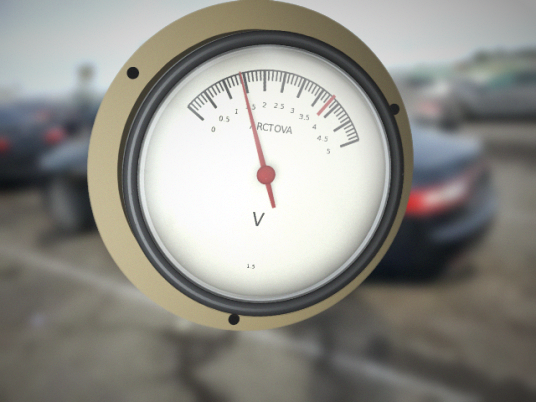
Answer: V 1.4
